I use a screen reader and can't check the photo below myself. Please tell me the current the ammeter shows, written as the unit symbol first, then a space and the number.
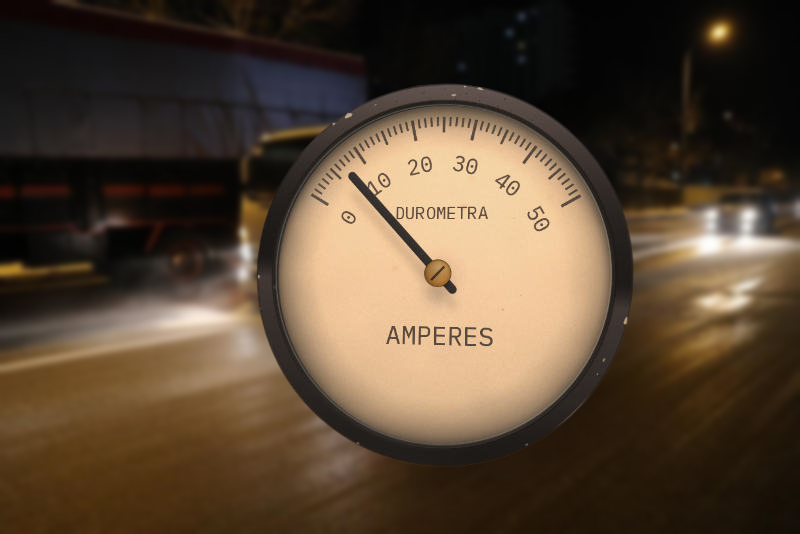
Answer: A 7
